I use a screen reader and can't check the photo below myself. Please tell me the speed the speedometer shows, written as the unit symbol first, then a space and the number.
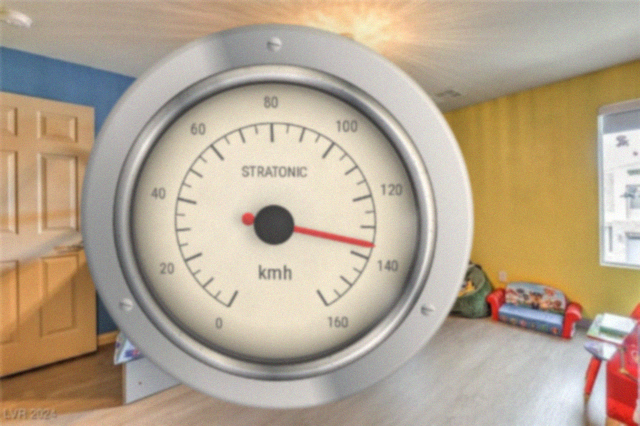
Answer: km/h 135
